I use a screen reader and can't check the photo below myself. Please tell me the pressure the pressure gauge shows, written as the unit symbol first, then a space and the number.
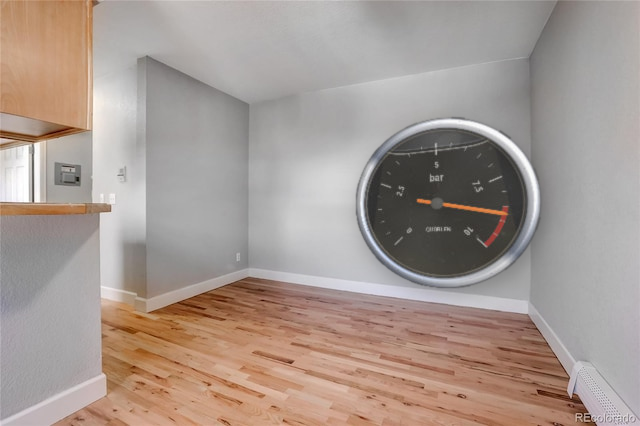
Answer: bar 8.75
